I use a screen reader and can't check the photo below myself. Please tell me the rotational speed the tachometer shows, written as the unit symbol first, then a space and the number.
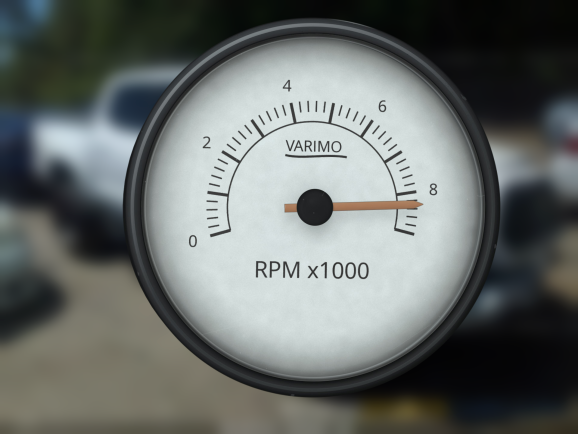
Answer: rpm 8300
